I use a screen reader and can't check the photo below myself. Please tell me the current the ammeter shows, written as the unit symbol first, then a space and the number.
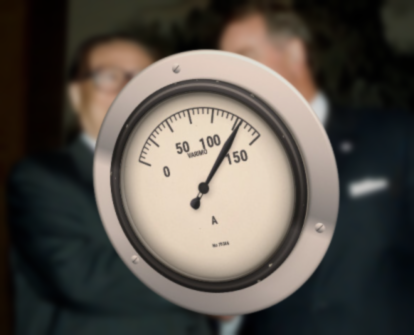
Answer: A 130
